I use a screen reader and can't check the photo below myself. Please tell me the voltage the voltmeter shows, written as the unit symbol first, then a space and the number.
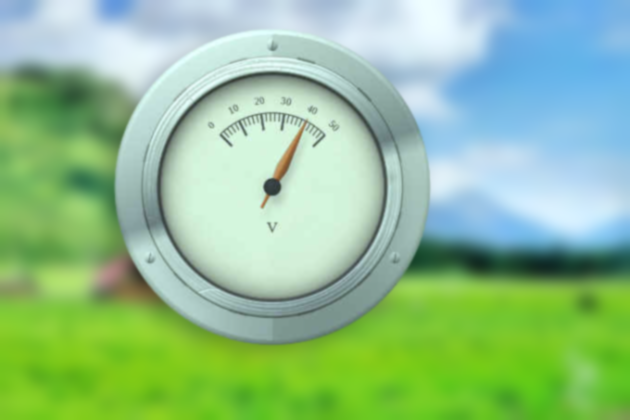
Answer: V 40
